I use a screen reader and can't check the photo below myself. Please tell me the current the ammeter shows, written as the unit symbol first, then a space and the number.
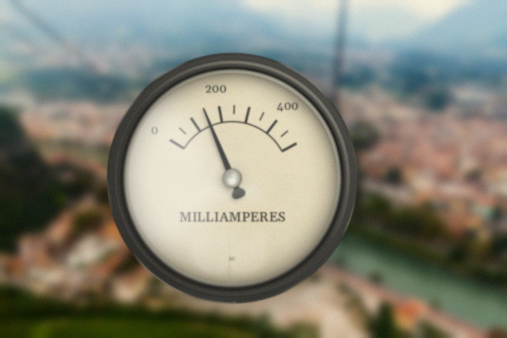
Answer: mA 150
